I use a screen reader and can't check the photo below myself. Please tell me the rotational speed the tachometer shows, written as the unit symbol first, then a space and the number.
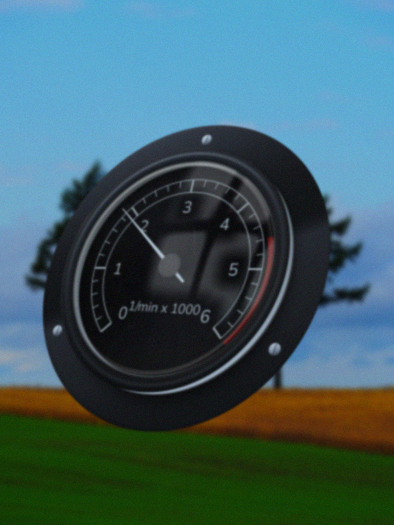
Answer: rpm 1900
